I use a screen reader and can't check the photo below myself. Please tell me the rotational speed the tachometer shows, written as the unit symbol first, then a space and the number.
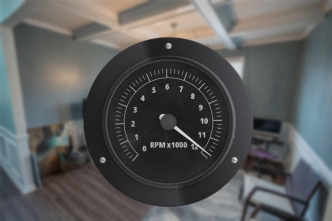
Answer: rpm 11800
